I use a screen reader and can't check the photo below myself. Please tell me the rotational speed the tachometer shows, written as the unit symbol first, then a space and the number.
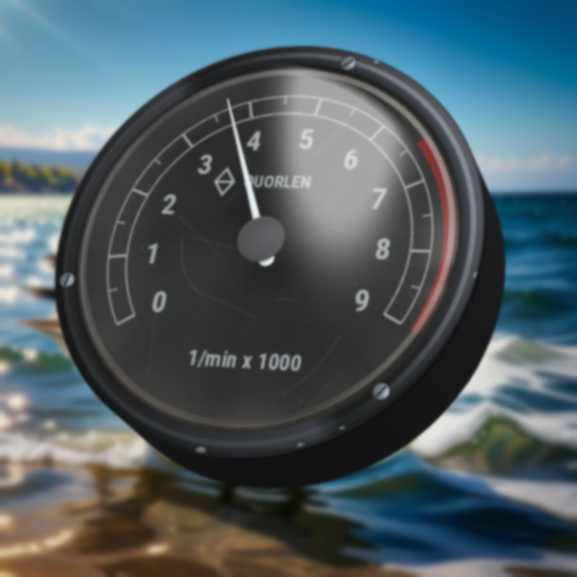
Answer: rpm 3750
